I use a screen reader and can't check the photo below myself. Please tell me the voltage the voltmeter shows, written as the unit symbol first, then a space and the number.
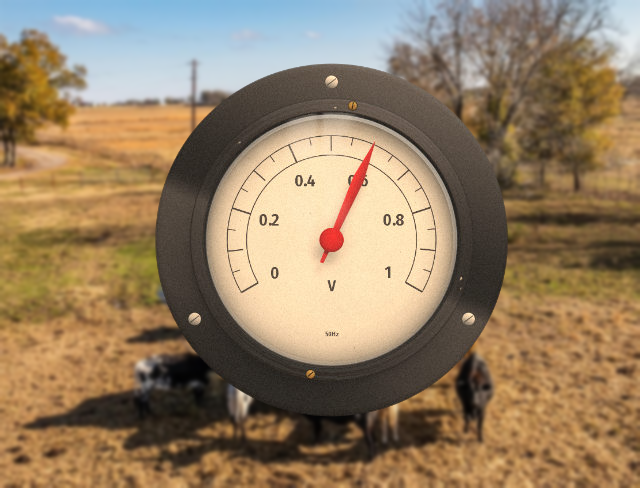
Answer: V 0.6
